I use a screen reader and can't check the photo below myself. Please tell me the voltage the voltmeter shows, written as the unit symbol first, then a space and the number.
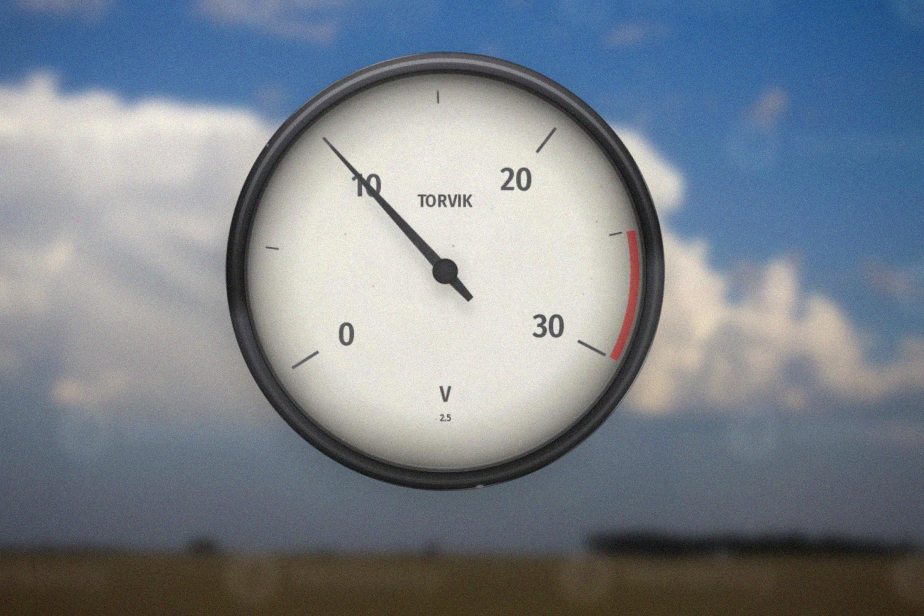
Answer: V 10
